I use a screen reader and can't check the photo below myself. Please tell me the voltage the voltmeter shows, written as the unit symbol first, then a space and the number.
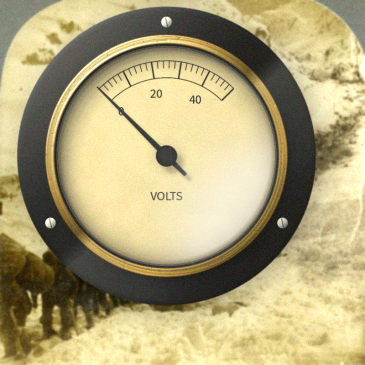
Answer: V 0
